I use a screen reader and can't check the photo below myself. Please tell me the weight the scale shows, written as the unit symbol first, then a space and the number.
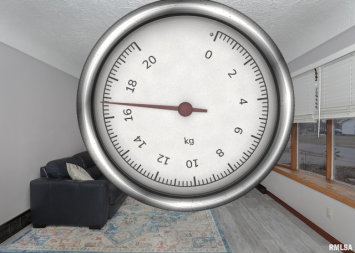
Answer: kg 16.8
